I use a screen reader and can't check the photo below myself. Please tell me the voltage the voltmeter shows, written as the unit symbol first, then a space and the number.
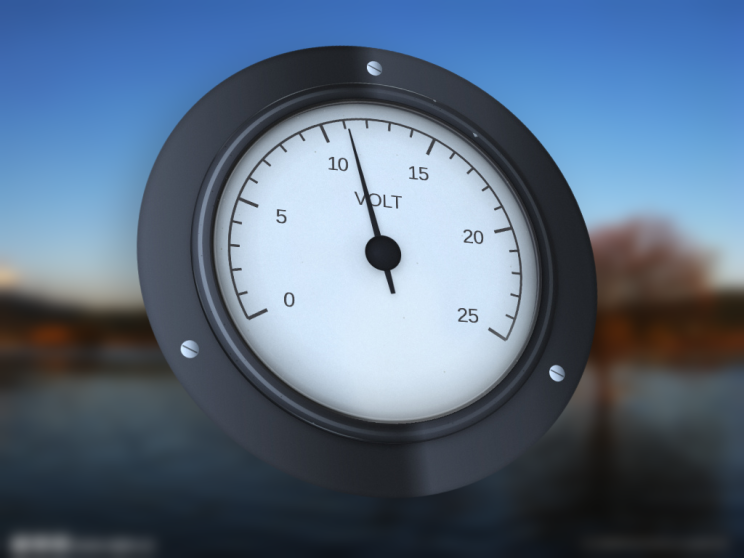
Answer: V 11
